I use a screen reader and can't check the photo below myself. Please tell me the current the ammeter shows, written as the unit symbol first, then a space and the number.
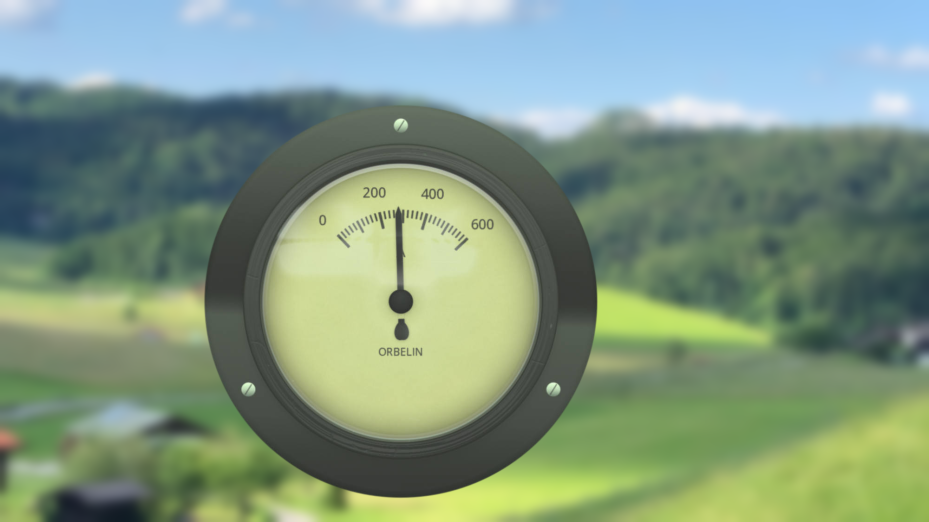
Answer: A 280
